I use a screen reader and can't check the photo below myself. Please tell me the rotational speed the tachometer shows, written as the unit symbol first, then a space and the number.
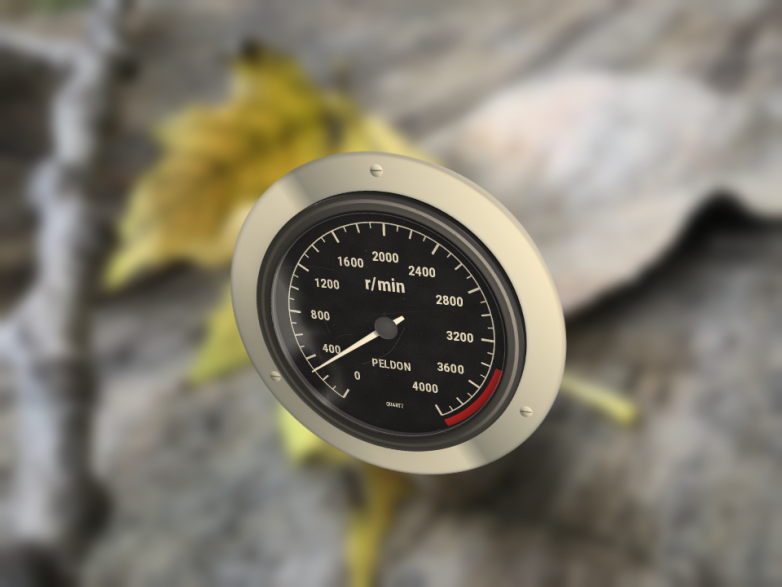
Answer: rpm 300
